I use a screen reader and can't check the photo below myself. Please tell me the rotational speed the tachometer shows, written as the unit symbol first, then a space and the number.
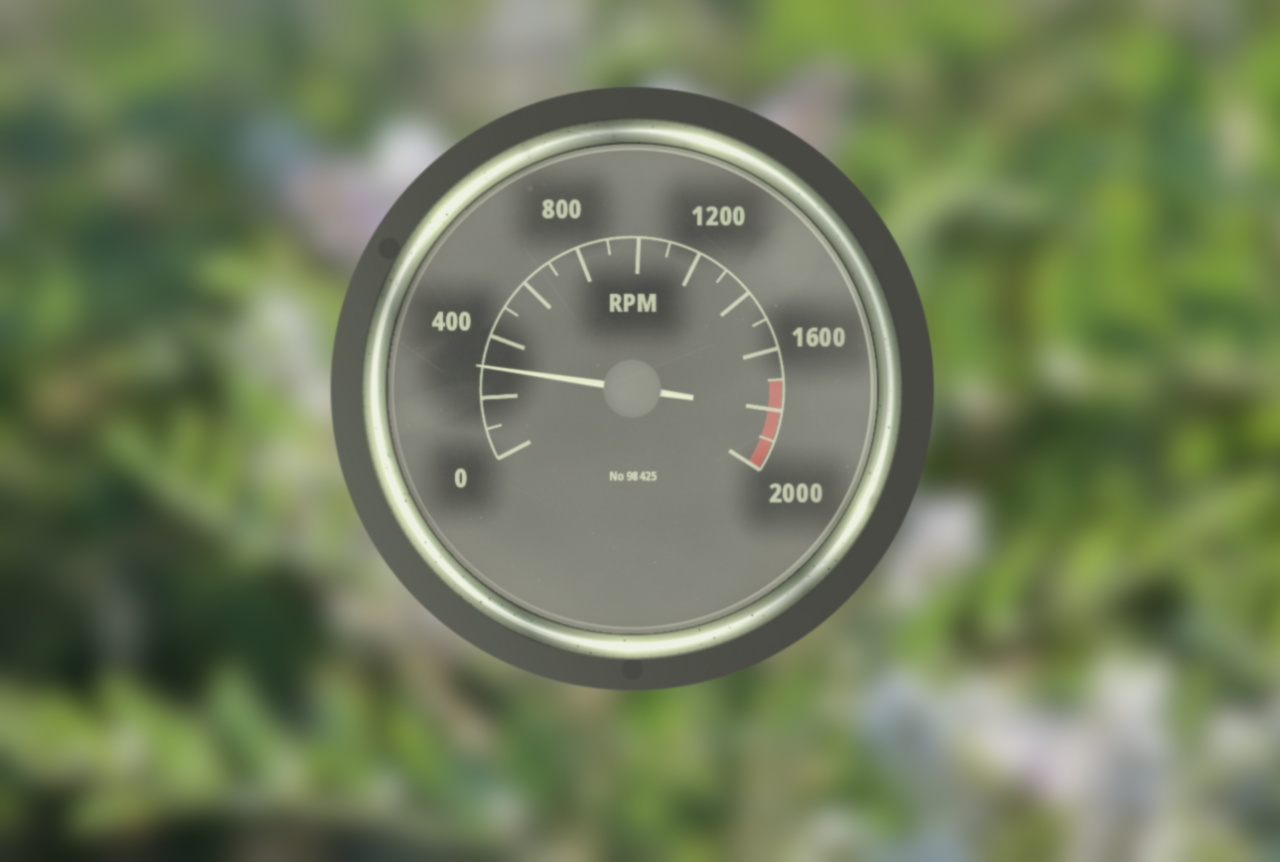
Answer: rpm 300
